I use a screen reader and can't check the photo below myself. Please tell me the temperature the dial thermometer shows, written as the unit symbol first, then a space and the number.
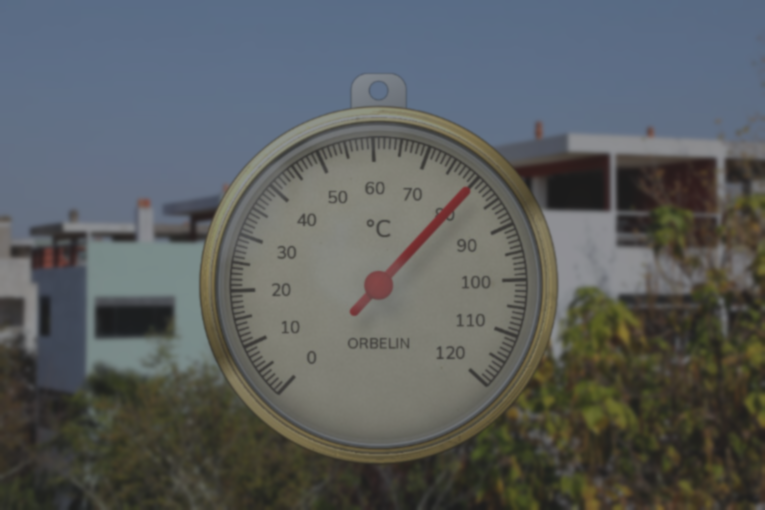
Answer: °C 80
